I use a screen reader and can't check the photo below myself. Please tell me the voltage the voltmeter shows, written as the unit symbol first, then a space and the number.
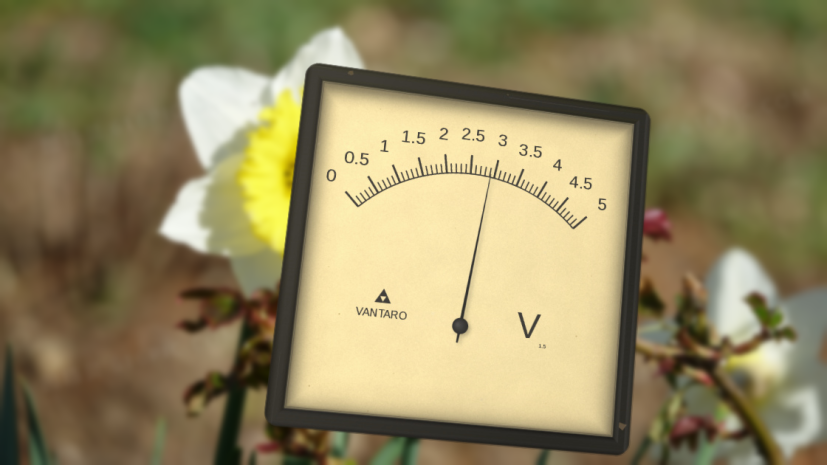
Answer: V 2.9
